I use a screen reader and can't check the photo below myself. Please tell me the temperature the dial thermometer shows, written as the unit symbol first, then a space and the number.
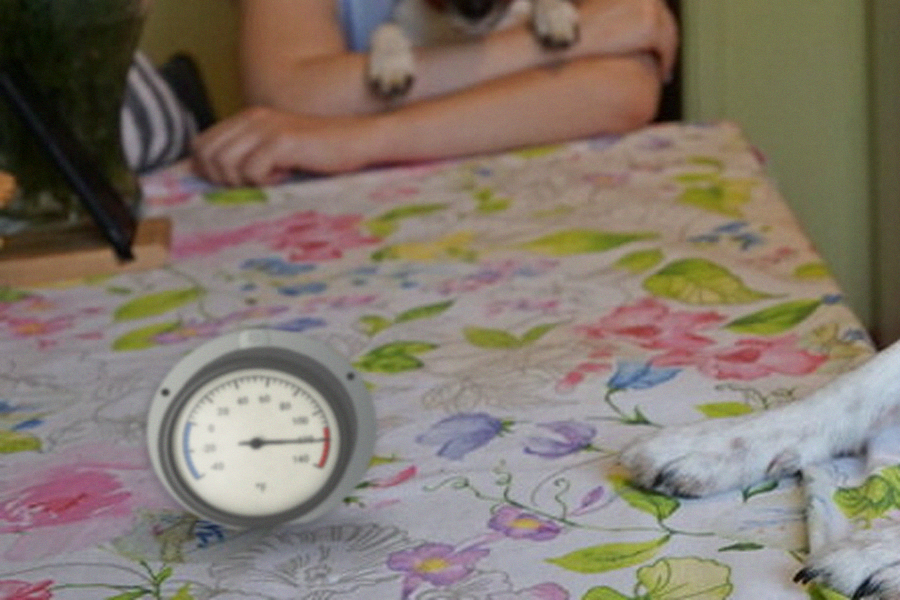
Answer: °F 120
